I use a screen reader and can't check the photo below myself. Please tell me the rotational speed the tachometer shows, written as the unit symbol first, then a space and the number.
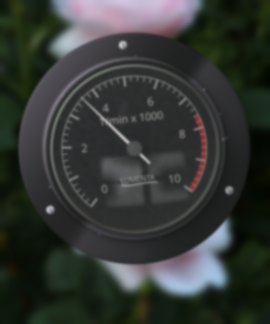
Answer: rpm 3600
